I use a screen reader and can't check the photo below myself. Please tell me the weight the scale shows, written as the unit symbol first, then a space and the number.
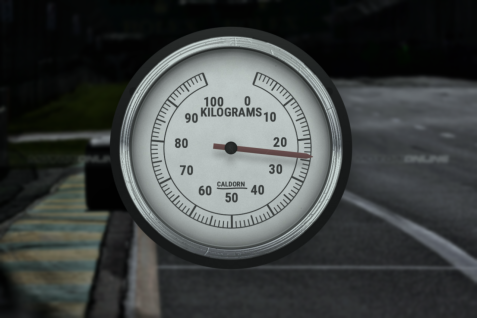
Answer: kg 24
